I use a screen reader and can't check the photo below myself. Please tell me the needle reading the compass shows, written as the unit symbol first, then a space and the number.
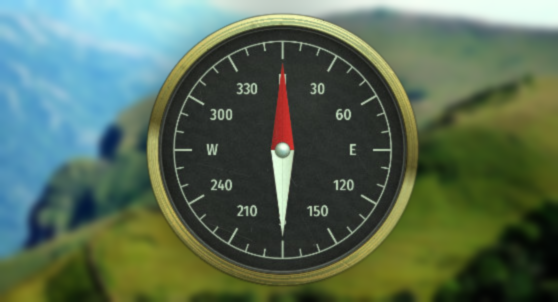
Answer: ° 0
